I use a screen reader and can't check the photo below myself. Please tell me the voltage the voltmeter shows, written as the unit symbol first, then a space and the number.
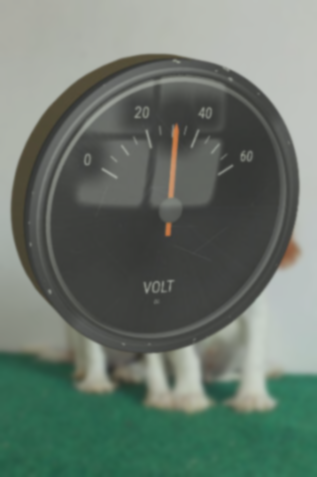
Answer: V 30
